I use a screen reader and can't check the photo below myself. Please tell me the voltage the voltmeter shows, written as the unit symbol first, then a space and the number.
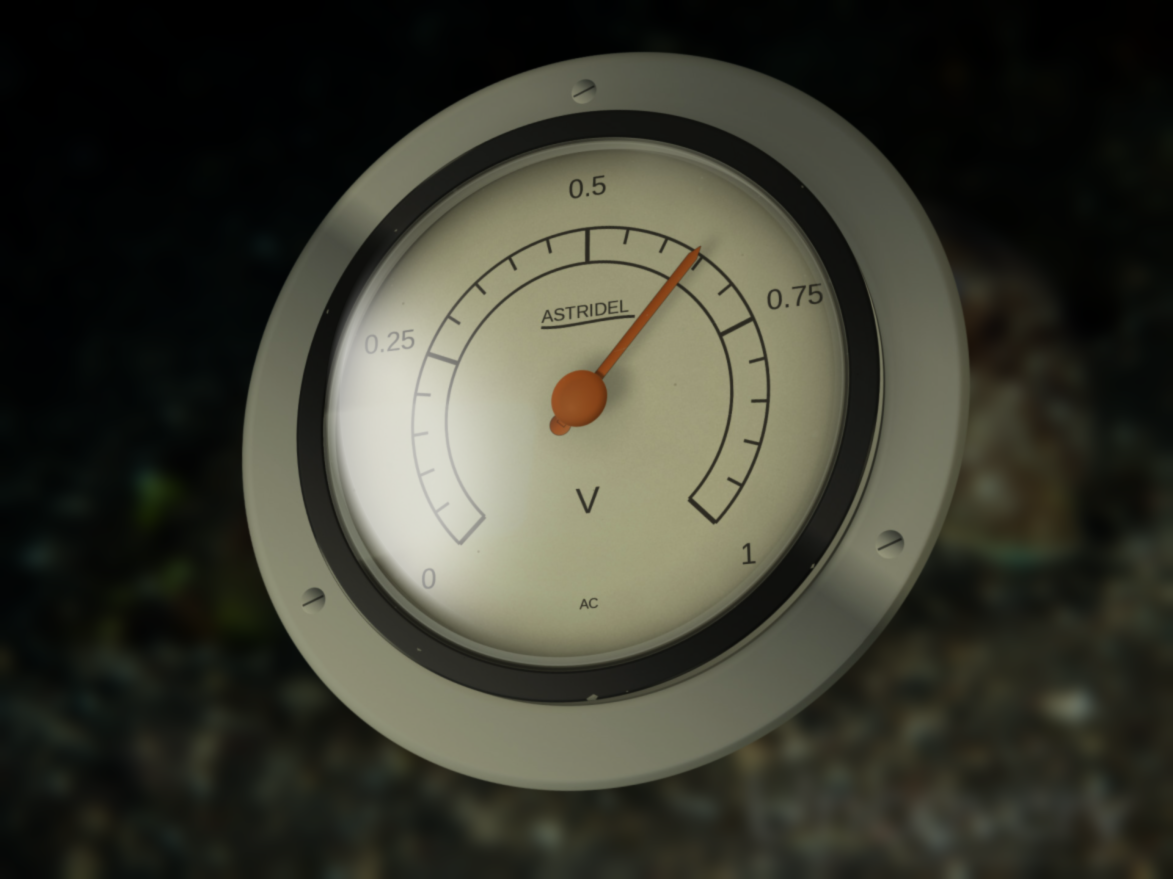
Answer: V 0.65
